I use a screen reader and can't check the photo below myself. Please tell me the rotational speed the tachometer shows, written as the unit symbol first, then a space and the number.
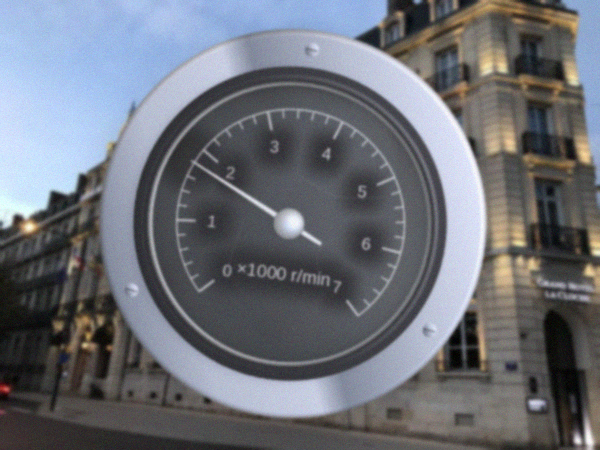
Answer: rpm 1800
